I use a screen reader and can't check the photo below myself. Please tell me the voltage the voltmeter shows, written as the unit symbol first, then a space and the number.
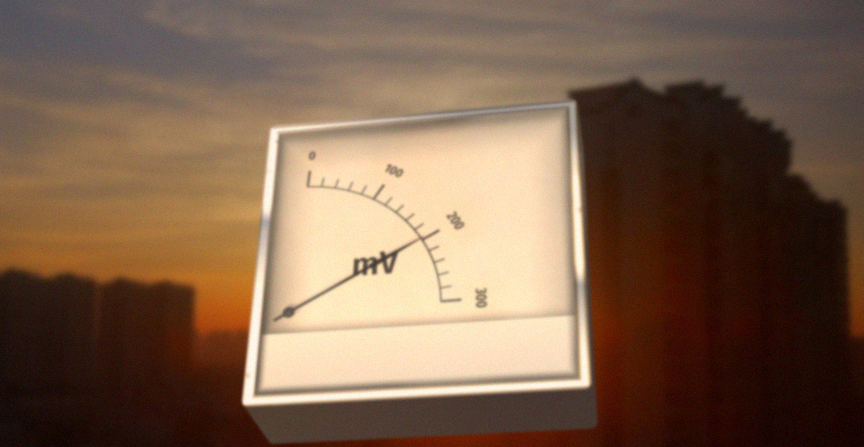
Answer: mV 200
